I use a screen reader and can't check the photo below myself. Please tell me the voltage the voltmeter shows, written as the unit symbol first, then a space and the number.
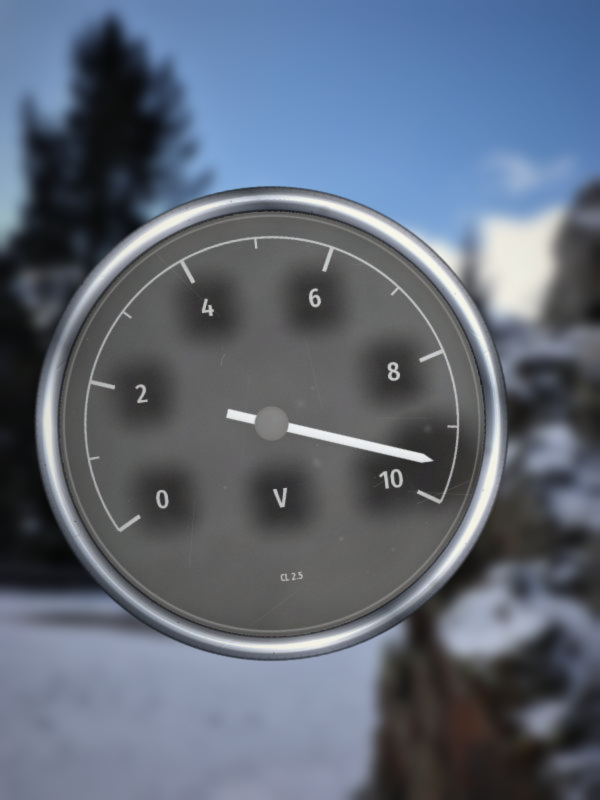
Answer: V 9.5
